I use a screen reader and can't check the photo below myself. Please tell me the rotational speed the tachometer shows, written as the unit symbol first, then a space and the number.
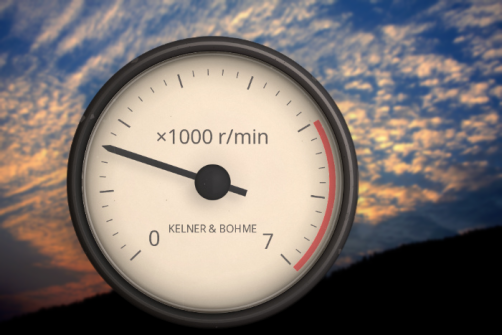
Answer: rpm 1600
